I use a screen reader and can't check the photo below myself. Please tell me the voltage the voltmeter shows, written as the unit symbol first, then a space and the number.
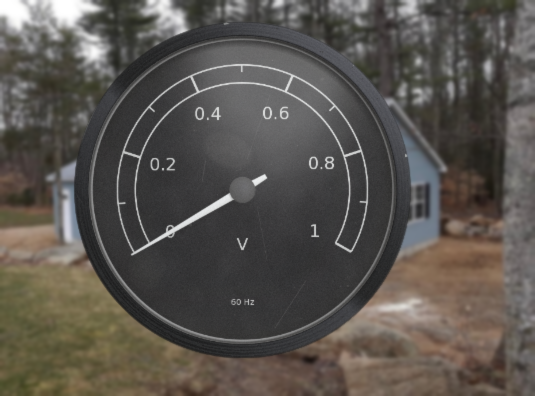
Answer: V 0
